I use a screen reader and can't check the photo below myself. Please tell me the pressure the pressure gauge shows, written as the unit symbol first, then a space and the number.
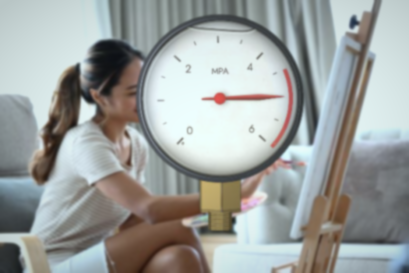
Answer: MPa 5
